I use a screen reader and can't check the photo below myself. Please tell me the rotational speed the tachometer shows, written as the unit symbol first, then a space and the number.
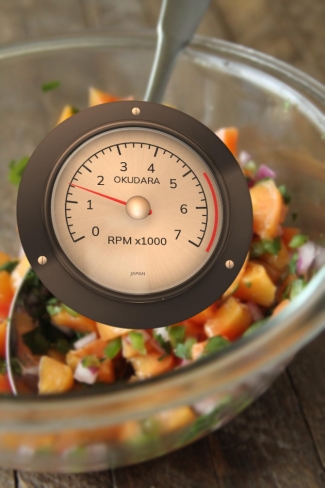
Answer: rpm 1400
